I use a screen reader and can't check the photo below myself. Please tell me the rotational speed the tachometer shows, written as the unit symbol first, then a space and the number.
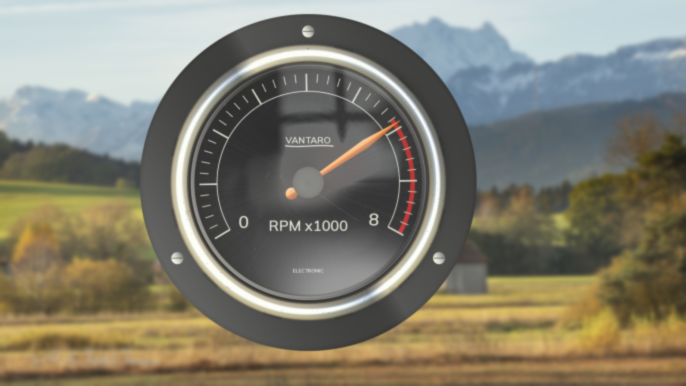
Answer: rpm 5900
